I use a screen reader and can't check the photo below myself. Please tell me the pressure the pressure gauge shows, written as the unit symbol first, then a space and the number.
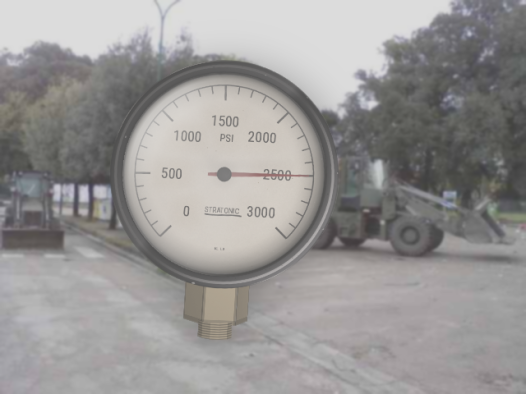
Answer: psi 2500
